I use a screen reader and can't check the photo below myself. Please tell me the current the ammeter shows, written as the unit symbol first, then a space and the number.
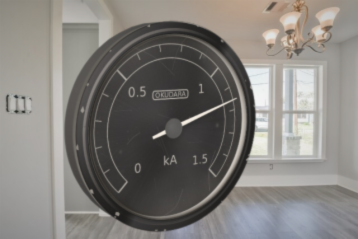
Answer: kA 1.15
